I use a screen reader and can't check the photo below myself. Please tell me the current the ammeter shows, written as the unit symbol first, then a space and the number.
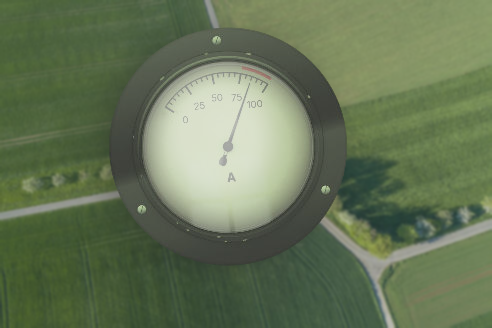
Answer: A 85
